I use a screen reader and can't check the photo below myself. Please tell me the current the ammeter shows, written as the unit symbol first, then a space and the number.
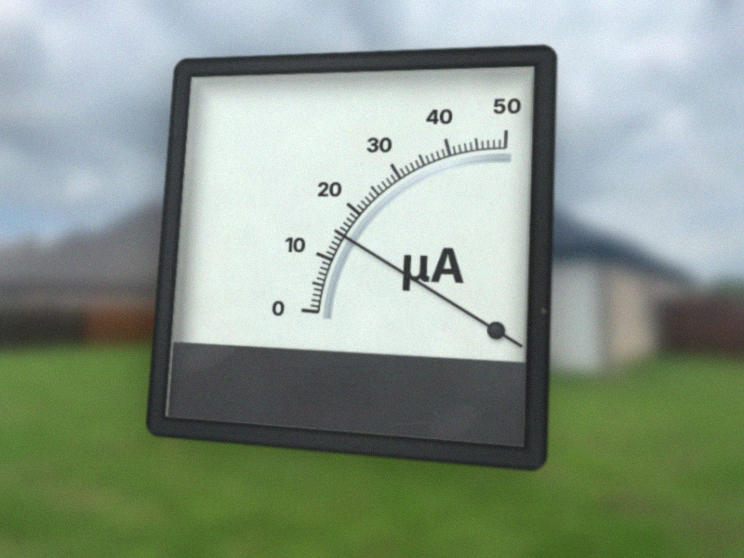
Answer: µA 15
